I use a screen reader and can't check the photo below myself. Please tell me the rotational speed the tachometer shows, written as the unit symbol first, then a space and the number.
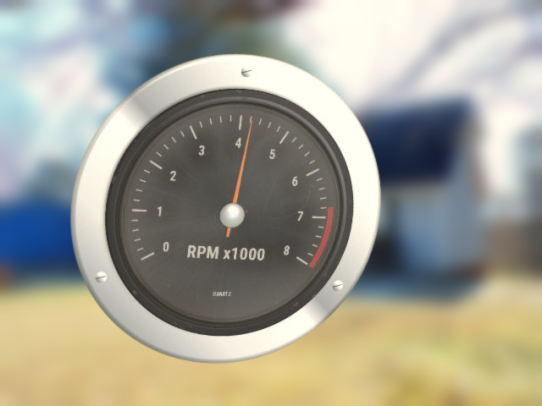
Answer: rpm 4200
